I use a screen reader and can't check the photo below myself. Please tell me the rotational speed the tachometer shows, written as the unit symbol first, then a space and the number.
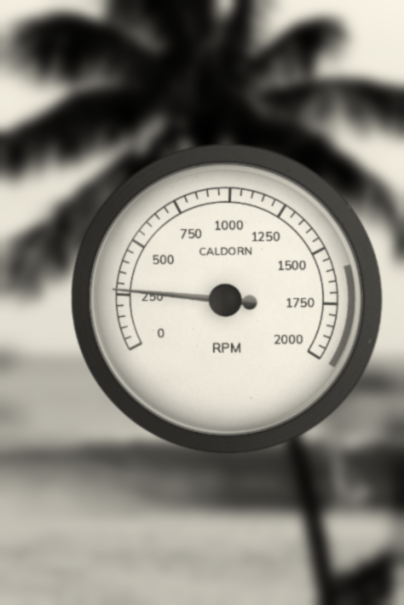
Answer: rpm 275
